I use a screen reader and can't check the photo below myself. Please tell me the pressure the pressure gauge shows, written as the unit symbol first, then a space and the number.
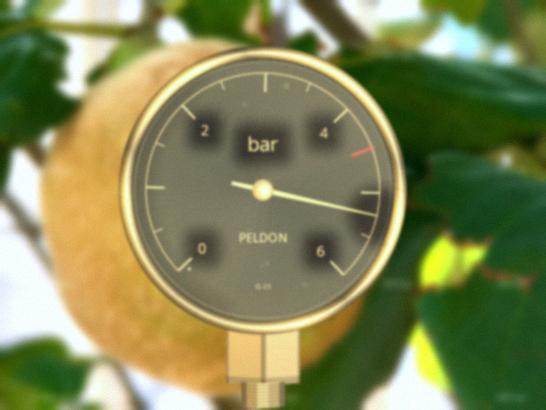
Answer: bar 5.25
